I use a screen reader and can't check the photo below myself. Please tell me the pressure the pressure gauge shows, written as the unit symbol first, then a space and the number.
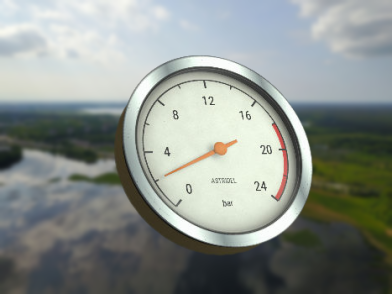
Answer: bar 2
